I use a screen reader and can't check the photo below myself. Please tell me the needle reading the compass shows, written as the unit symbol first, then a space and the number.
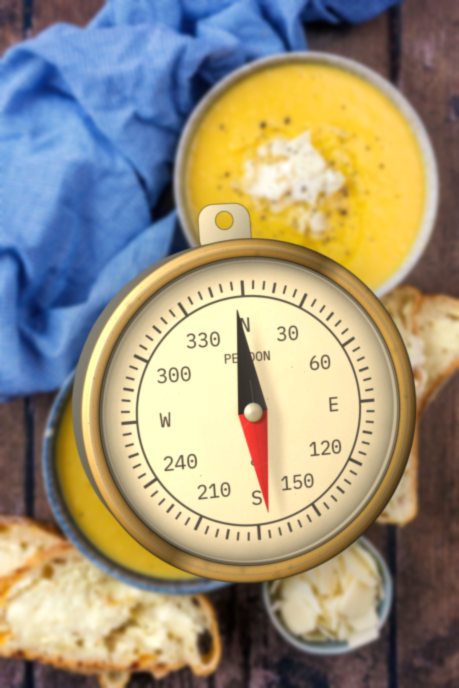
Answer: ° 175
